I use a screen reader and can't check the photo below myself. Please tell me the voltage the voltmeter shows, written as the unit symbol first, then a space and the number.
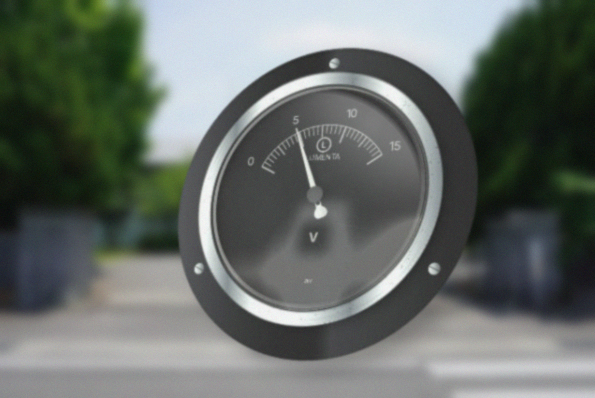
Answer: V 5
